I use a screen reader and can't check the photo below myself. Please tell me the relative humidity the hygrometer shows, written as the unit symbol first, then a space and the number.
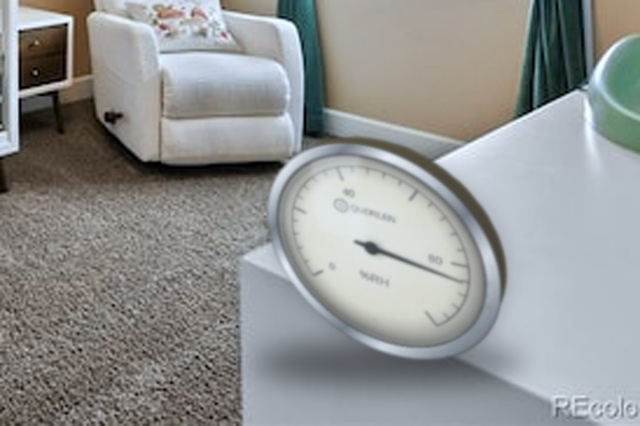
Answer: % 84
